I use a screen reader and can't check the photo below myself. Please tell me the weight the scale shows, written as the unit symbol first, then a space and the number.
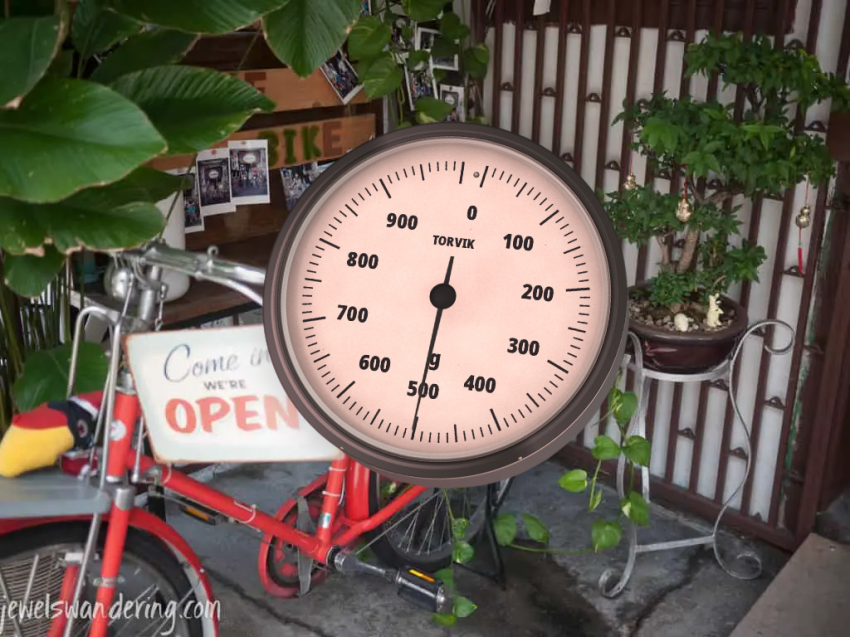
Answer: g 500
